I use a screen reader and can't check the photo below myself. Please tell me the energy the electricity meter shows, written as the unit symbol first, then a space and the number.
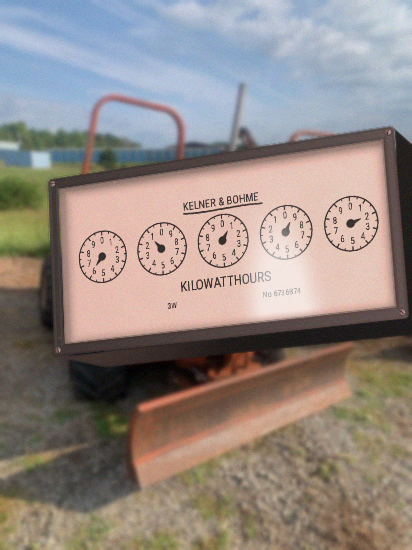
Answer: kWh 61092
